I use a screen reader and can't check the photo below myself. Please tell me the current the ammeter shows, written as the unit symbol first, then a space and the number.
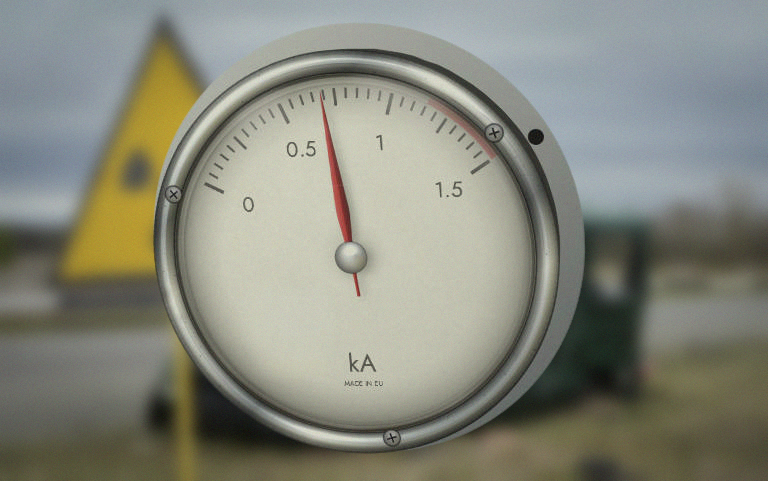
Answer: kA 0.7
